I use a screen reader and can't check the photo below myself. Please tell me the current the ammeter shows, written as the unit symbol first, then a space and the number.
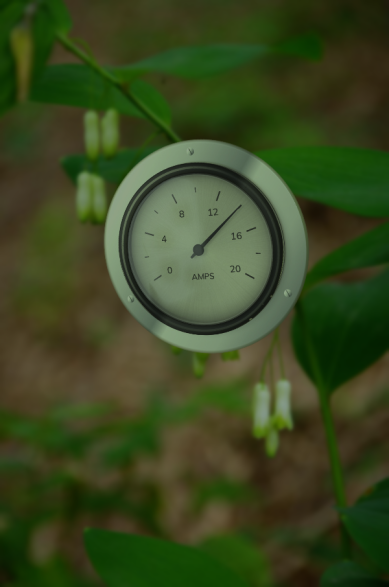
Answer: A 14
